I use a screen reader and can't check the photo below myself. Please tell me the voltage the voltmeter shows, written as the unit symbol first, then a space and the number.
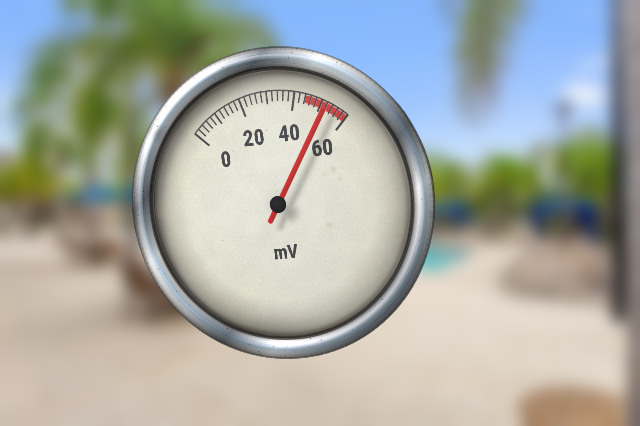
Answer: mV 52
